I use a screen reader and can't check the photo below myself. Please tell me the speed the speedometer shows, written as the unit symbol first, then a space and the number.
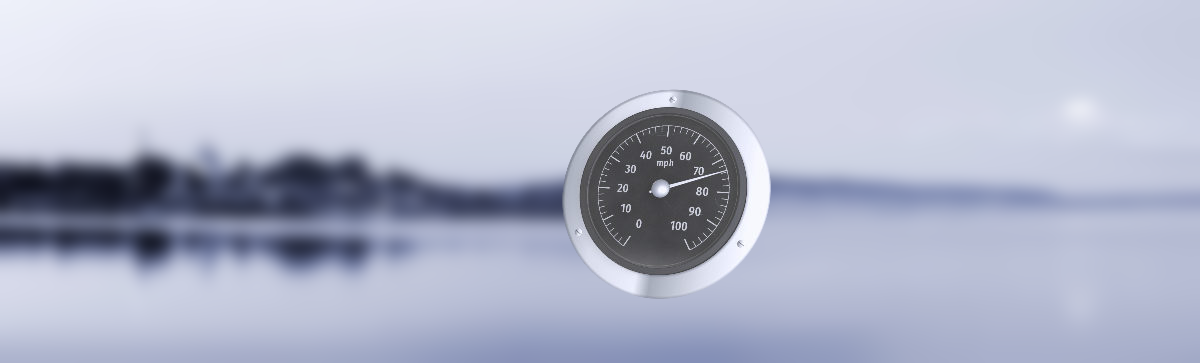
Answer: mph 74
